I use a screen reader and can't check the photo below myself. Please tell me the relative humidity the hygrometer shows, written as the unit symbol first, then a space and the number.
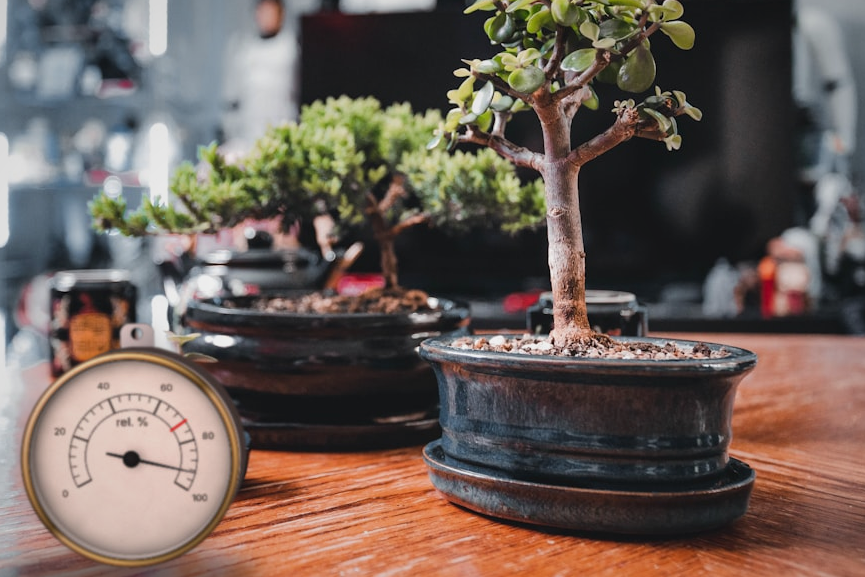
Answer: % 92
